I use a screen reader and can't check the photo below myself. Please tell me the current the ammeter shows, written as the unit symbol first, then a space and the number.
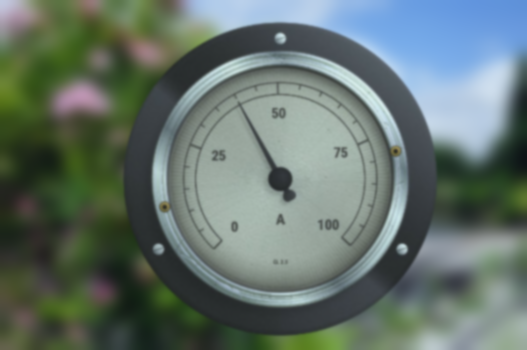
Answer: A 40
